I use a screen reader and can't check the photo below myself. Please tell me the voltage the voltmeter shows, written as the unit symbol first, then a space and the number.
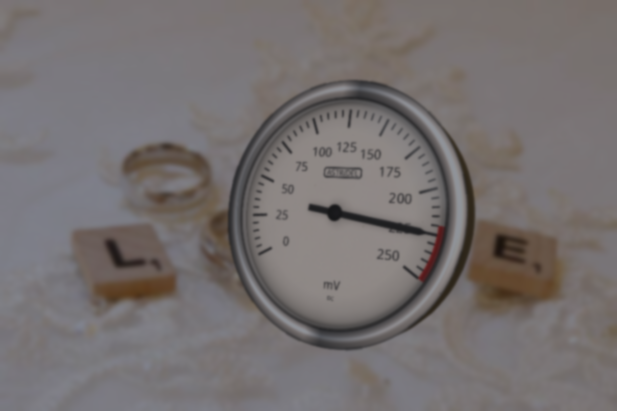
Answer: mV 225
